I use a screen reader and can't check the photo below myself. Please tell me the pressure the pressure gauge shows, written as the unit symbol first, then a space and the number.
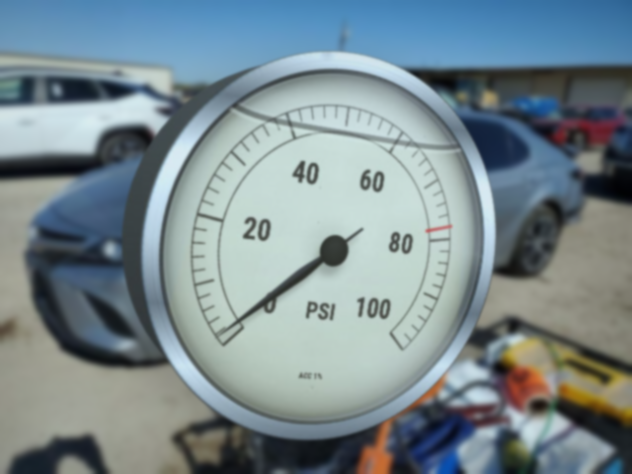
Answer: psi 2
